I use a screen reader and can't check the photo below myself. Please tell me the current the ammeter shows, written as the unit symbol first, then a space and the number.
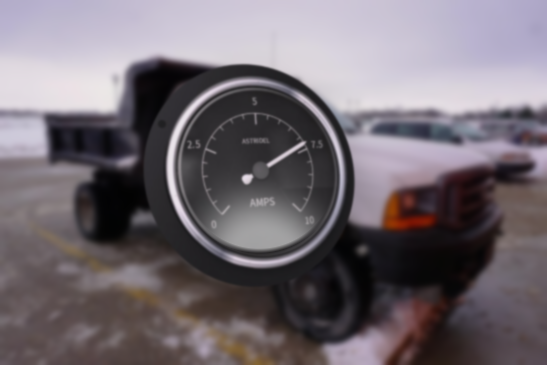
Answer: A 7.25
